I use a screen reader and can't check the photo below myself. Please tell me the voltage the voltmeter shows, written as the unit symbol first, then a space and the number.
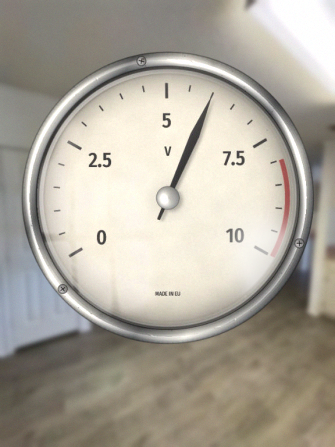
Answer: V 6
